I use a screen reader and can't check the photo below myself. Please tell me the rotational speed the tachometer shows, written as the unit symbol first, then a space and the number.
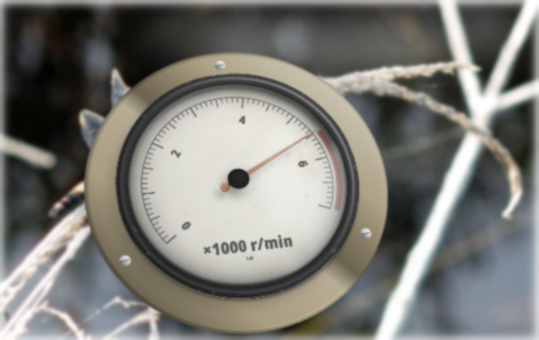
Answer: rpm 5500
